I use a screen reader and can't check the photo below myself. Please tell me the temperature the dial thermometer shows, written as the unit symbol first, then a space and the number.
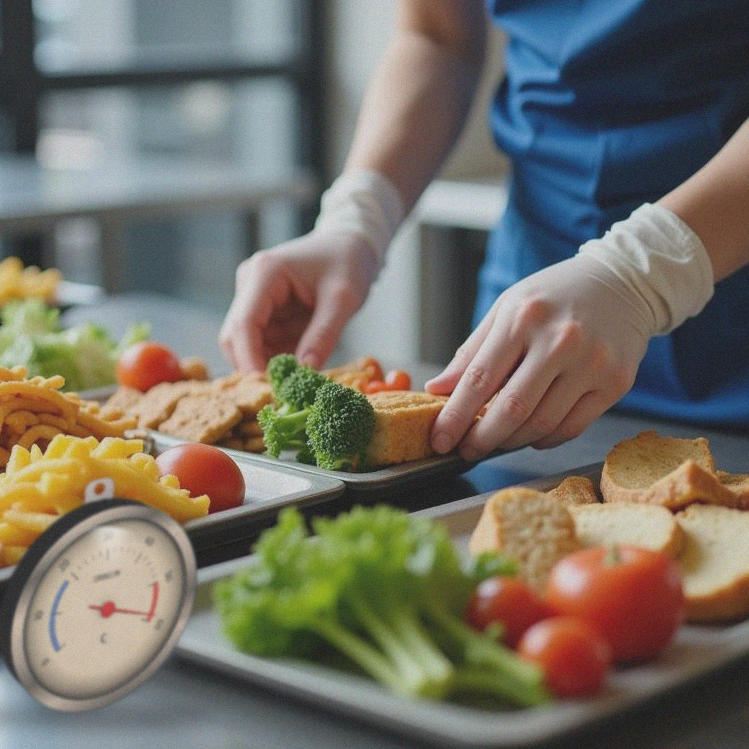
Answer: °C 58
